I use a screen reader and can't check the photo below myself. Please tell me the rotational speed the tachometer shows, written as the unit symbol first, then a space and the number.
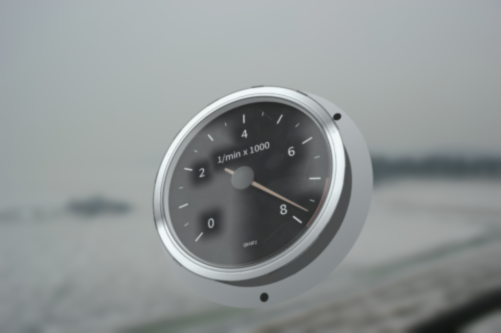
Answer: rpm 7750
